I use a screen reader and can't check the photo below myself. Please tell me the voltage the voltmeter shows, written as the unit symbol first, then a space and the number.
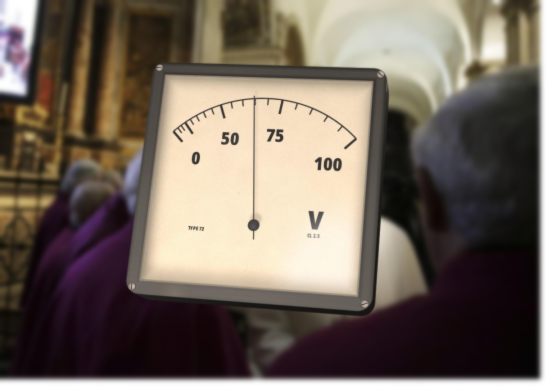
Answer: V 65
